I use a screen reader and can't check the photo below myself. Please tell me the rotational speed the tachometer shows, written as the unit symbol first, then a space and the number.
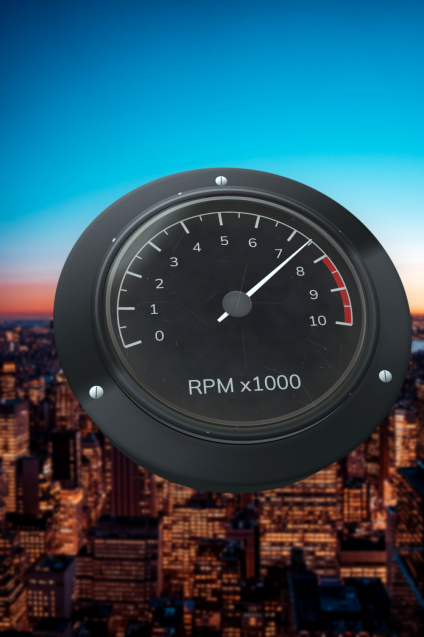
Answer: rpm 7500
